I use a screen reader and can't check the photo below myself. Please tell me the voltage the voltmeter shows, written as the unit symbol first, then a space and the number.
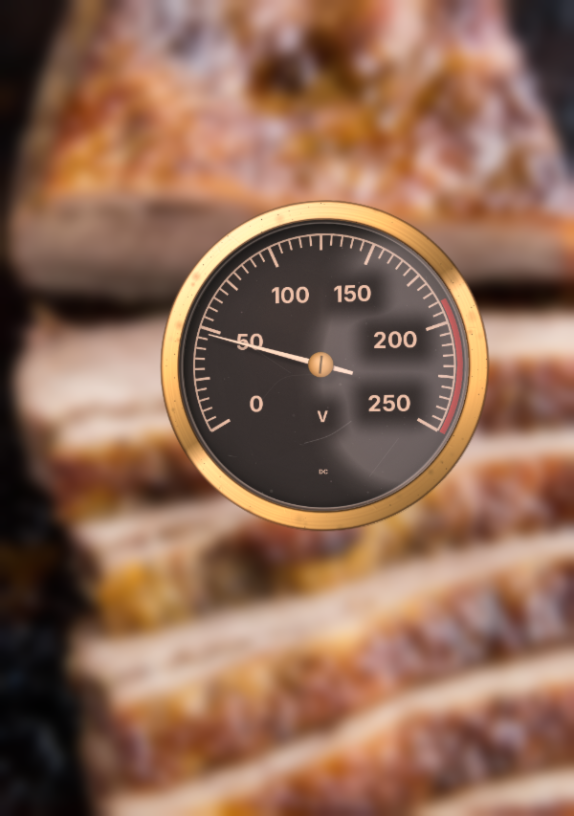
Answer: V 47.5
